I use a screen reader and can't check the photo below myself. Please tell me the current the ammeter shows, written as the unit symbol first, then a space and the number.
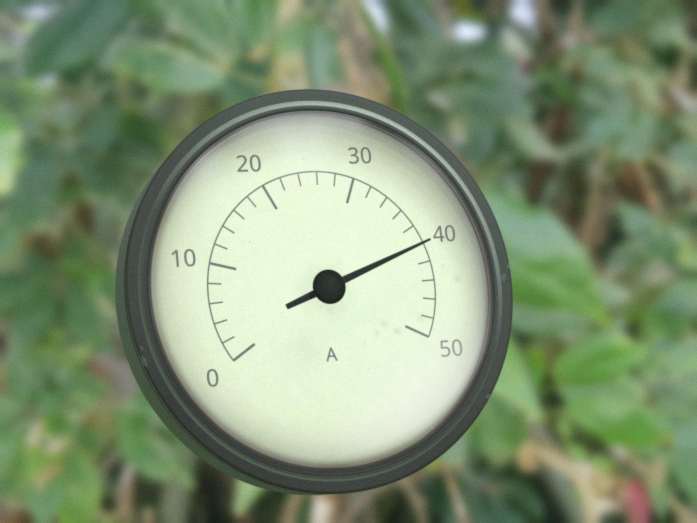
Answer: A 40
